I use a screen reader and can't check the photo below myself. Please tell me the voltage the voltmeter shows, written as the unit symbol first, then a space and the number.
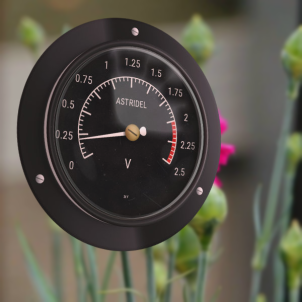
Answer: V 0.2
